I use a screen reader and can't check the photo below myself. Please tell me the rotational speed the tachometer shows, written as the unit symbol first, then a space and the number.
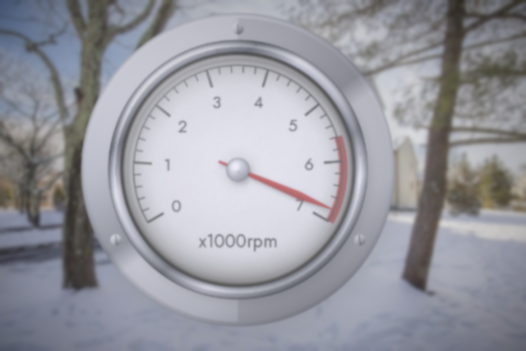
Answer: rpm 6800
